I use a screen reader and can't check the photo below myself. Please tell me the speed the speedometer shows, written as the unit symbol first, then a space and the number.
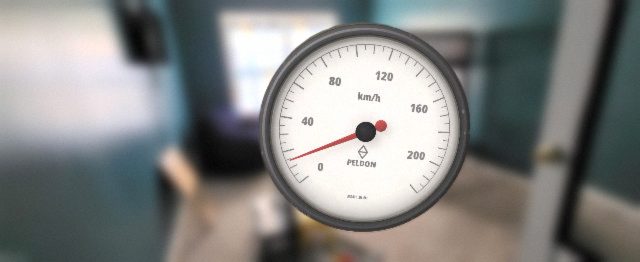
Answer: km/h 15
